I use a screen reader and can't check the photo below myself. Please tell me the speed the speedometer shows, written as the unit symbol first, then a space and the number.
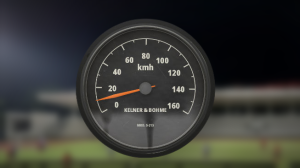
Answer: km/h 10
